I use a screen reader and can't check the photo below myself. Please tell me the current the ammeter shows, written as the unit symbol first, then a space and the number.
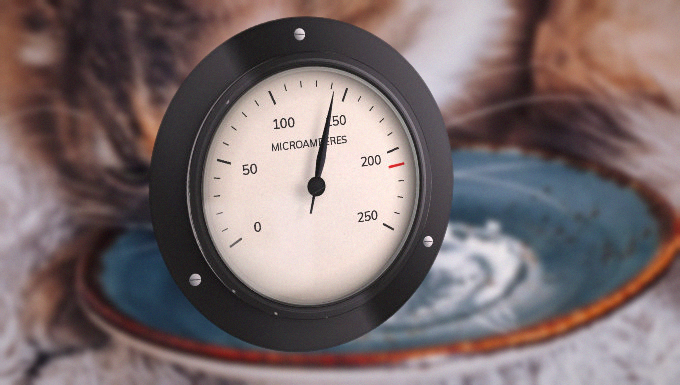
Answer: µA 140
